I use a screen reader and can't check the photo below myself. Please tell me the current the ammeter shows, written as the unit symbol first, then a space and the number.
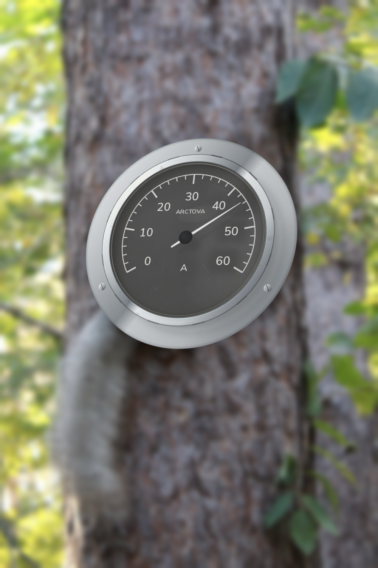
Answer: A 44
